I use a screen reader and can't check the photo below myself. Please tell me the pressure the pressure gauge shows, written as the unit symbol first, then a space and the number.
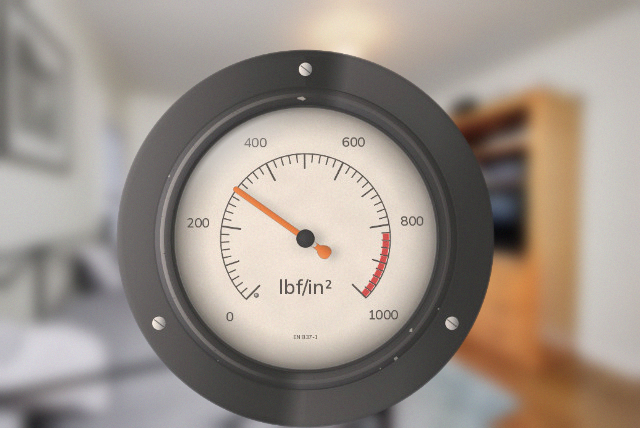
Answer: psi 300
